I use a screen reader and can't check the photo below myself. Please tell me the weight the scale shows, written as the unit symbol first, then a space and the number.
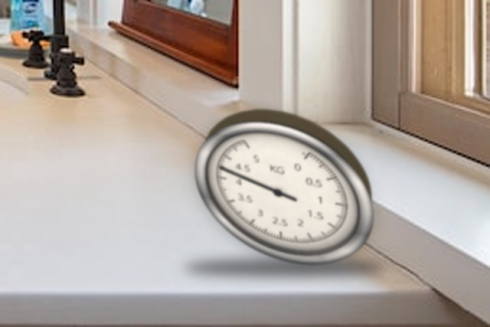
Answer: kg 4.25
